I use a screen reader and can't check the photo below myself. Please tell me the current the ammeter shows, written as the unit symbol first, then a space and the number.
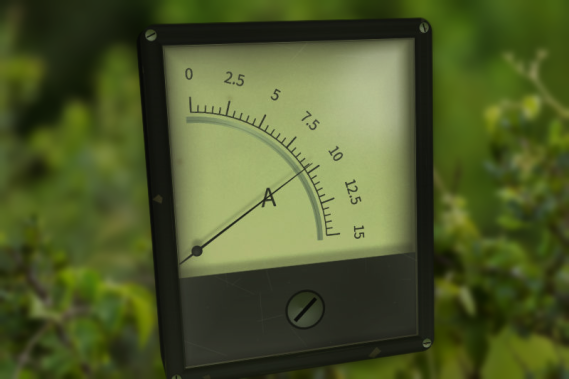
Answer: A 9.5
